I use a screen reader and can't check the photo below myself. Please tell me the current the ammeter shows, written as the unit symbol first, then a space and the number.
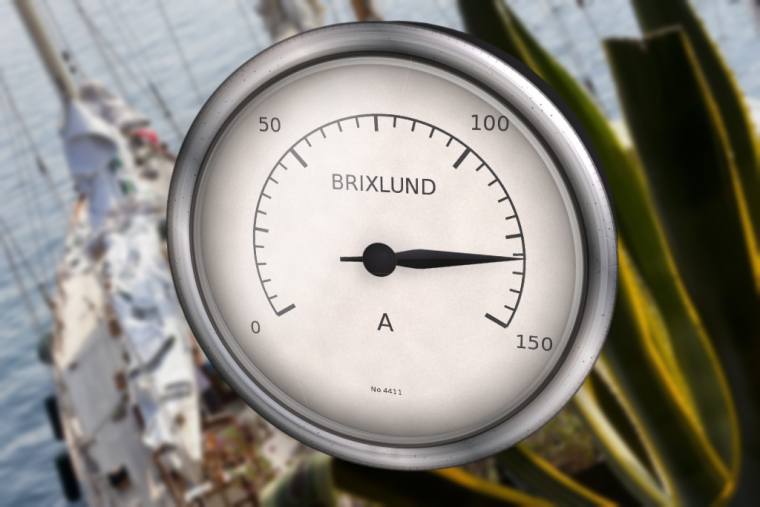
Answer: A 130
